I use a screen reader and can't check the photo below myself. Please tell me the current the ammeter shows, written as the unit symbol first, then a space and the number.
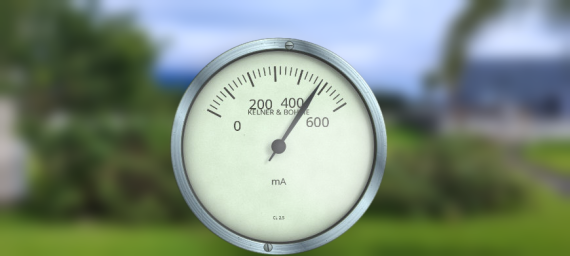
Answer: mA 480
